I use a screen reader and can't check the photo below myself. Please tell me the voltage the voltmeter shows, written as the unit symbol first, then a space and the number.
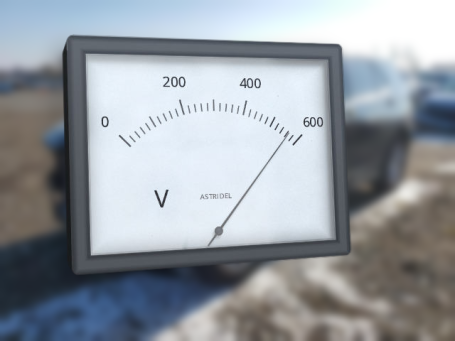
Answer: V 560
